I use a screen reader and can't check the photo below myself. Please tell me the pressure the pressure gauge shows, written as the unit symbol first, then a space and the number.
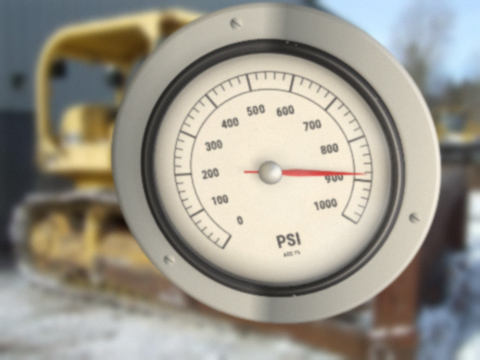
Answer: psi 880
